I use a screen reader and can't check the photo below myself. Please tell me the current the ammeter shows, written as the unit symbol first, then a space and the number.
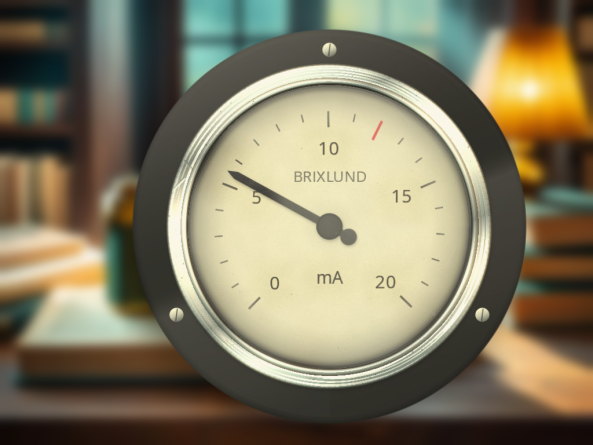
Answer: mA 5.5
